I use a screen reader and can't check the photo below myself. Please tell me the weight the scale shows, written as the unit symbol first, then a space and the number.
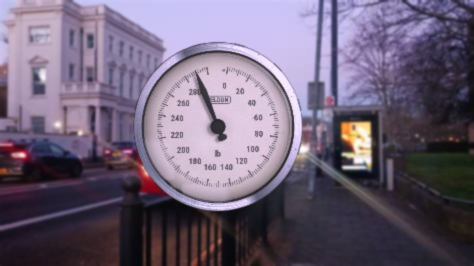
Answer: lb 290
